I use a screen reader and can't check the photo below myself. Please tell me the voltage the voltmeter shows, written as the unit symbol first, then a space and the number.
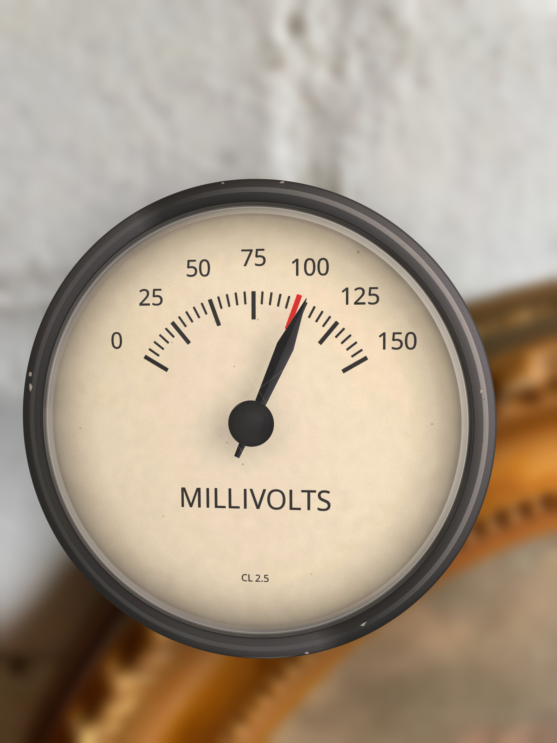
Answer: mV 105
